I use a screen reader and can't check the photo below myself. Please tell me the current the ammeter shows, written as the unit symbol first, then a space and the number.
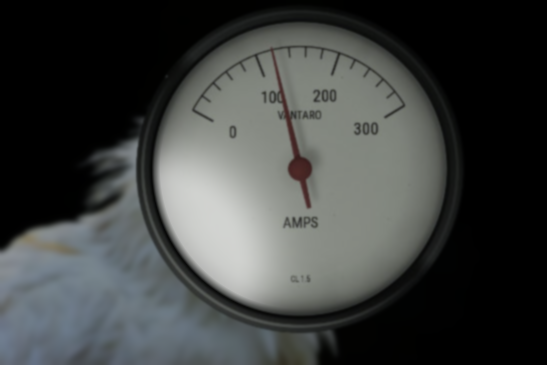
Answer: A 120
